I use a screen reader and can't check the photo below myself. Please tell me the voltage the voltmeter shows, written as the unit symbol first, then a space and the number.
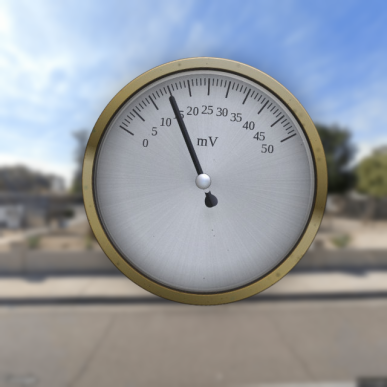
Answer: mV 15
